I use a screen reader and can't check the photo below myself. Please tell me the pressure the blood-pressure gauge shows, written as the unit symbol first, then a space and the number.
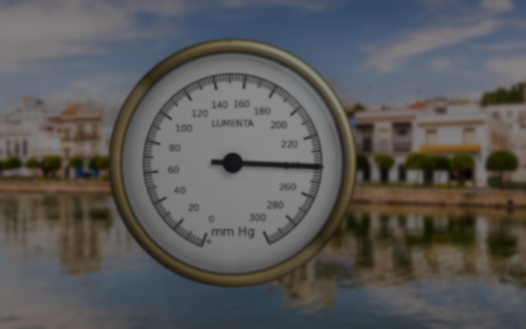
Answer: mmHg 240
